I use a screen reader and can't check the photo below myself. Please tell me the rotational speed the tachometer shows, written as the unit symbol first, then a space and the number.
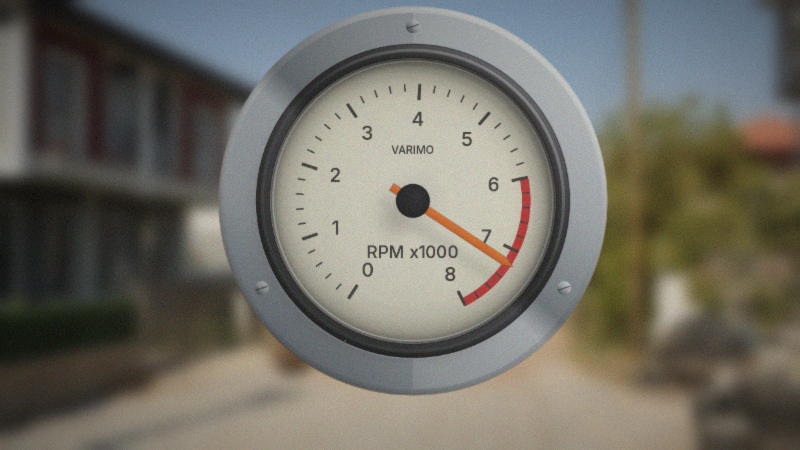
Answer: rpm 7200
